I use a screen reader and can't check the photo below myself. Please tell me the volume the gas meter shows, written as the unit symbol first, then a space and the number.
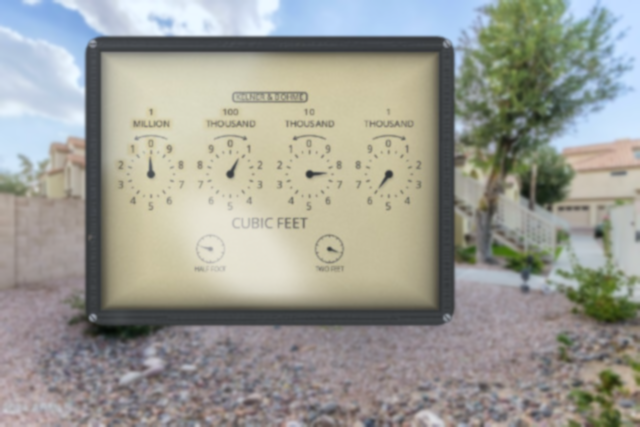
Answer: ft³ 7600
